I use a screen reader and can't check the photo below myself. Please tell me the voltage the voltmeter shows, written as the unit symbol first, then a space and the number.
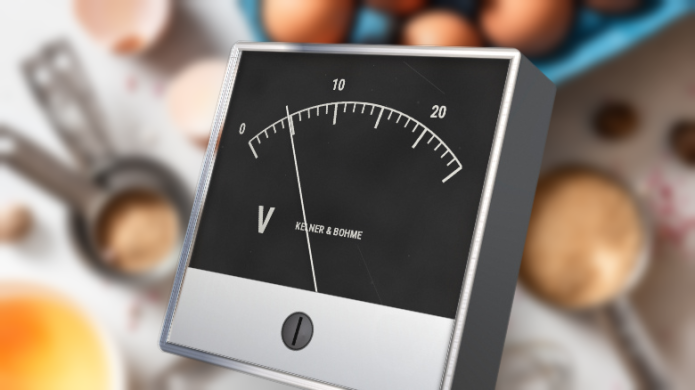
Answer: V 5
